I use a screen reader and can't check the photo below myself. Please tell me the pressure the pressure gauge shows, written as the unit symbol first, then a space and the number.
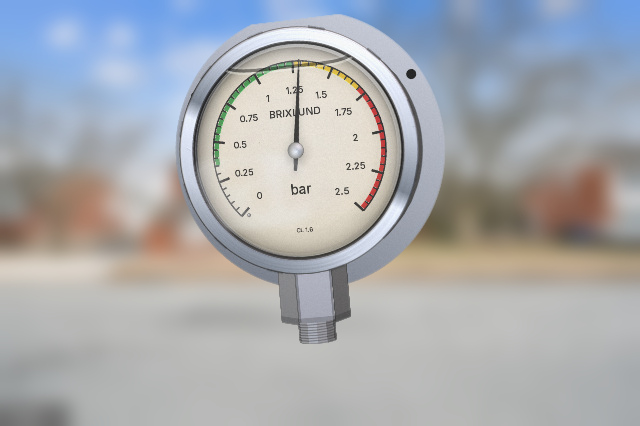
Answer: bar 1.3
